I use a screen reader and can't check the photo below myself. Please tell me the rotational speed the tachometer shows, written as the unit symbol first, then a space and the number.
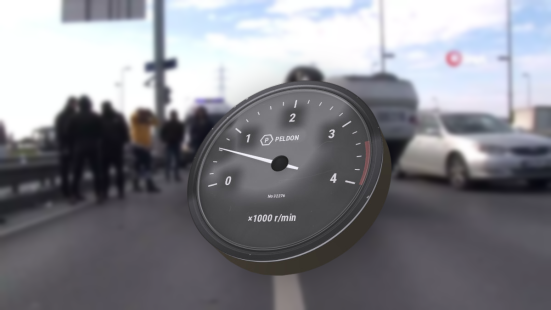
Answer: rpm 600
